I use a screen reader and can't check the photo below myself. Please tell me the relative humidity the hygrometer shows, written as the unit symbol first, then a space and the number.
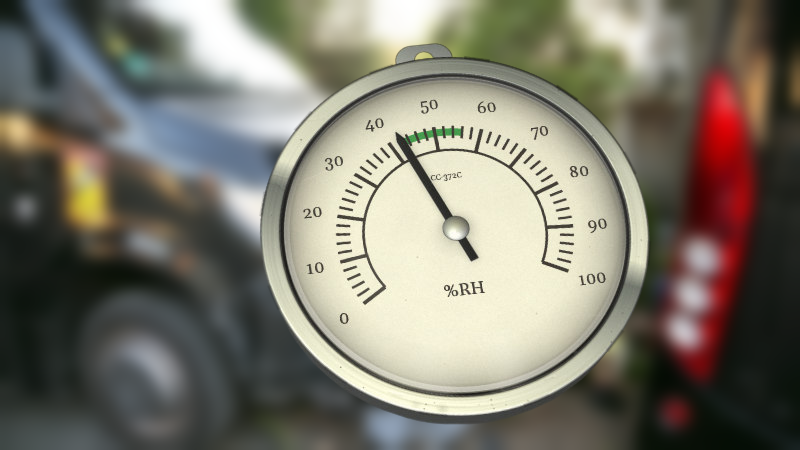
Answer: % 42
